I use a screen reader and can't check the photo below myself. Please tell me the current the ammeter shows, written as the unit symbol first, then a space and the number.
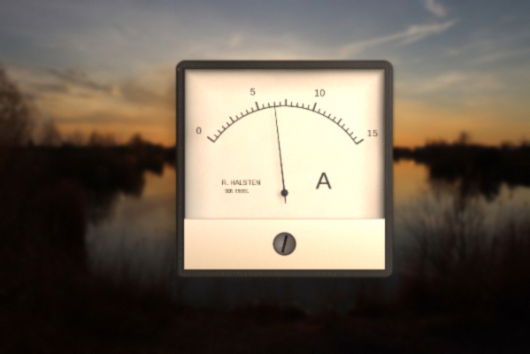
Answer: A 6.5
